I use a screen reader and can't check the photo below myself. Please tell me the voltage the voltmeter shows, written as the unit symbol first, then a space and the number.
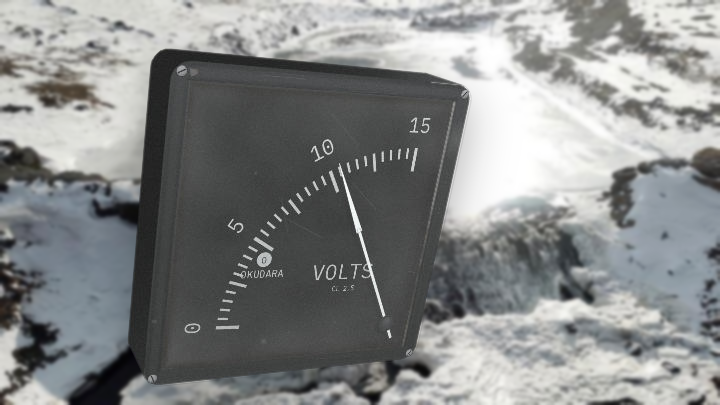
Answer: V 10.5
